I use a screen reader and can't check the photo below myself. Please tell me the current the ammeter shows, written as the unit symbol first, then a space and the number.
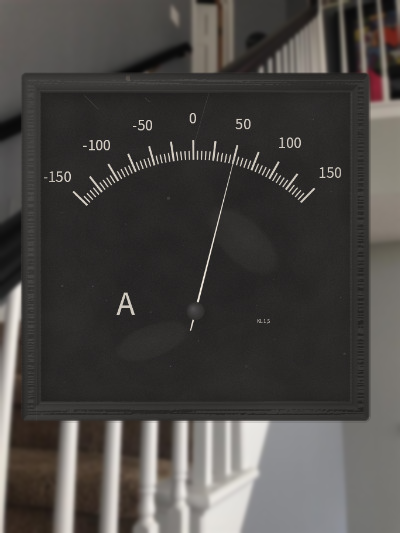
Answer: A 50
